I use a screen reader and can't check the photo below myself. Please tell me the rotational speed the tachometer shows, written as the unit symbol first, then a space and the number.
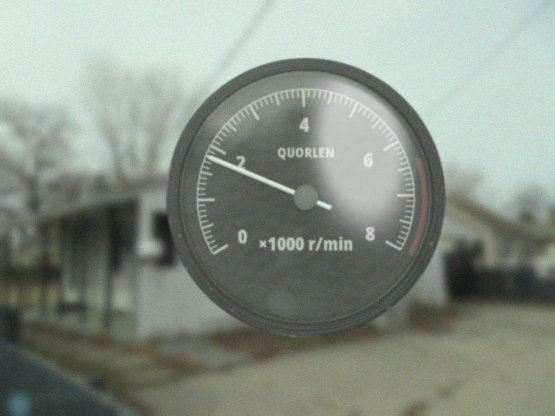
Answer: rpm 1800
